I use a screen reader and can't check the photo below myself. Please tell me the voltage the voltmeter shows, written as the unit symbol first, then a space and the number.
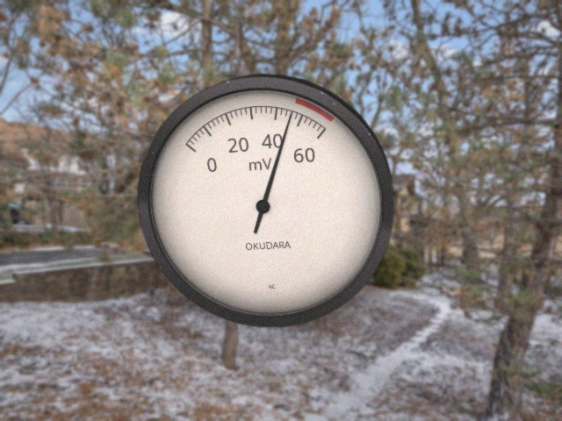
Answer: mV 46
